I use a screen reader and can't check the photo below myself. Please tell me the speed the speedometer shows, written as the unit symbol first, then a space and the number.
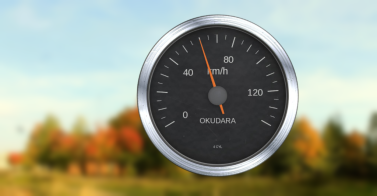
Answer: km/h 60
